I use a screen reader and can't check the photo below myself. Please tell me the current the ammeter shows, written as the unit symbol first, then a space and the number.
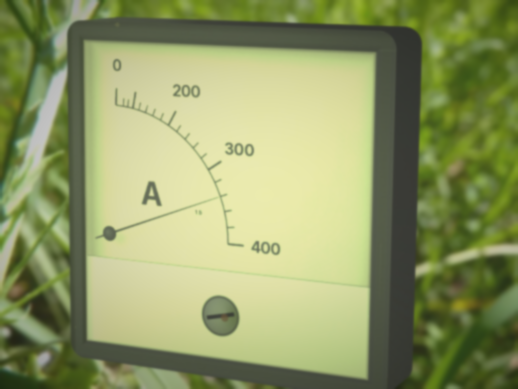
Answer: A 340
